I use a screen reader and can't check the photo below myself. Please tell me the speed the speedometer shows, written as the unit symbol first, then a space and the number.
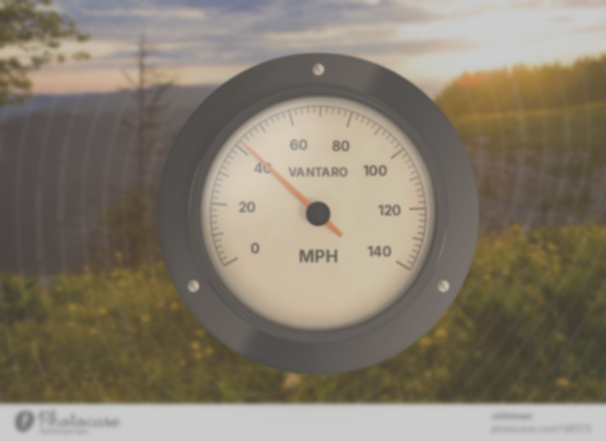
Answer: mph 42
